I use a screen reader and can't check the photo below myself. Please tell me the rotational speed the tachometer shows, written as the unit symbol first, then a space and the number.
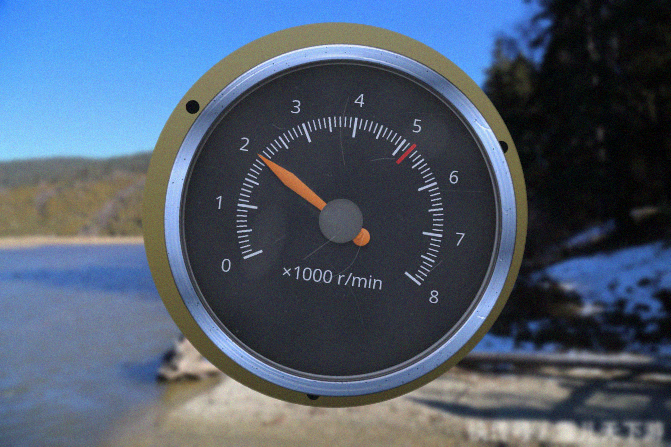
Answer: rpm 2000
